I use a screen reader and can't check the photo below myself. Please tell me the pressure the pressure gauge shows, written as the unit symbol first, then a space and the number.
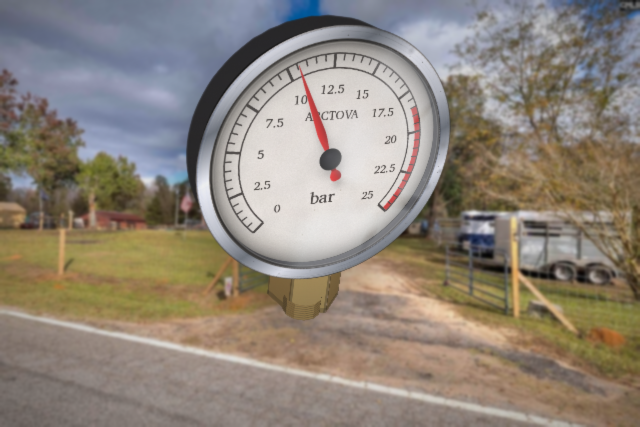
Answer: bar 10.5
